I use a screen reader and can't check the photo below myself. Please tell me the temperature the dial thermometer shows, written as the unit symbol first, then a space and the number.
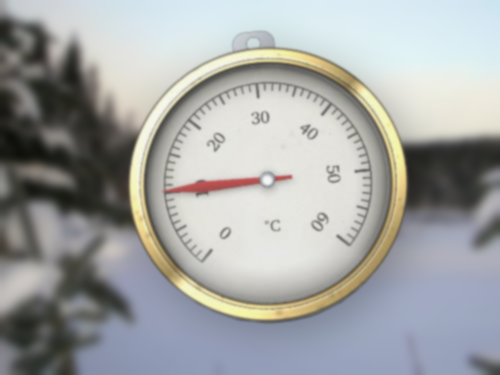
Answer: °C 10
